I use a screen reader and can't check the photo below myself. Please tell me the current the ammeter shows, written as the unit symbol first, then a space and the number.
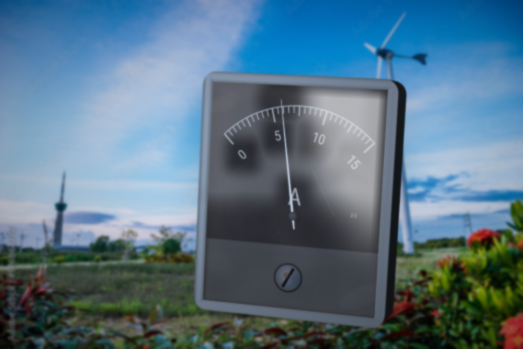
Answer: A 6
